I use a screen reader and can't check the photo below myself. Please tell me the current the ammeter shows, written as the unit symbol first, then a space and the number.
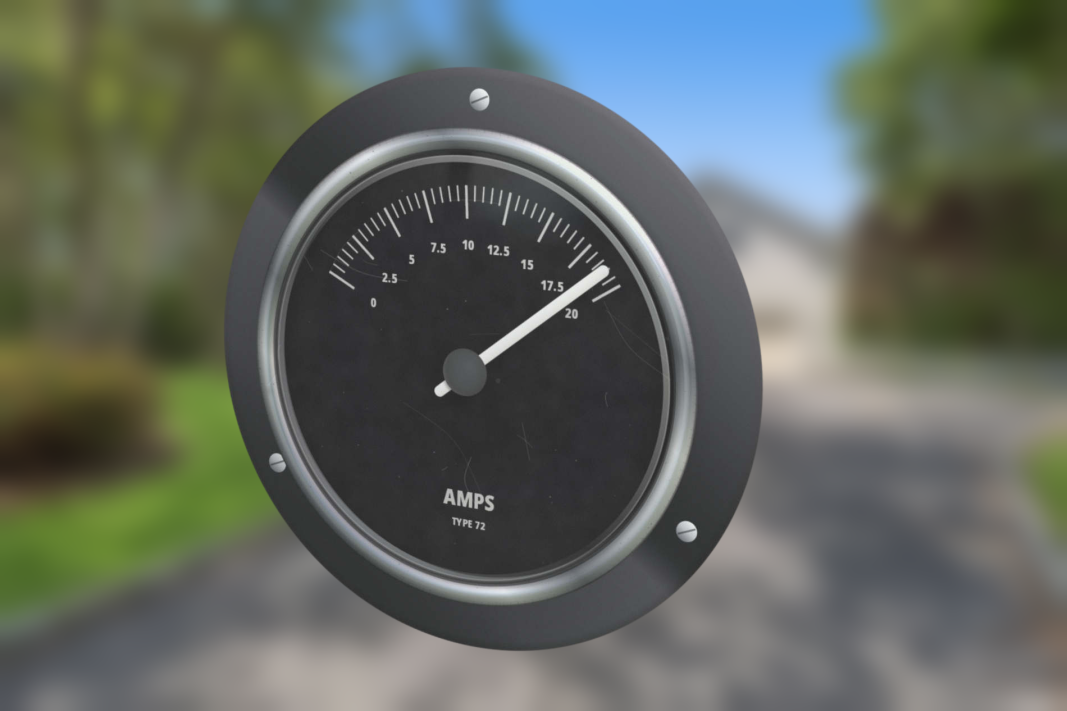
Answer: A 19
